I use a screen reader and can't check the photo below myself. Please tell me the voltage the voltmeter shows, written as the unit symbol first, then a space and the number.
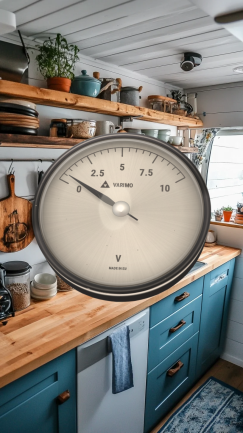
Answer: V 0.5
